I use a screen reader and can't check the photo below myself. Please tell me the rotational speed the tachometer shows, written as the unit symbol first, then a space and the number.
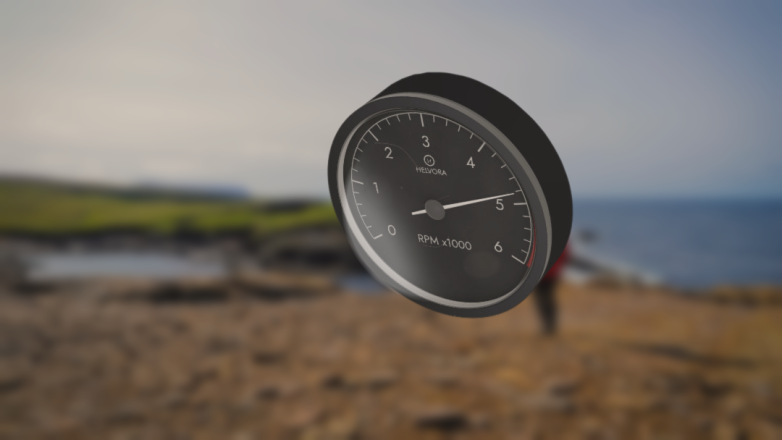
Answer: rpm 4800
